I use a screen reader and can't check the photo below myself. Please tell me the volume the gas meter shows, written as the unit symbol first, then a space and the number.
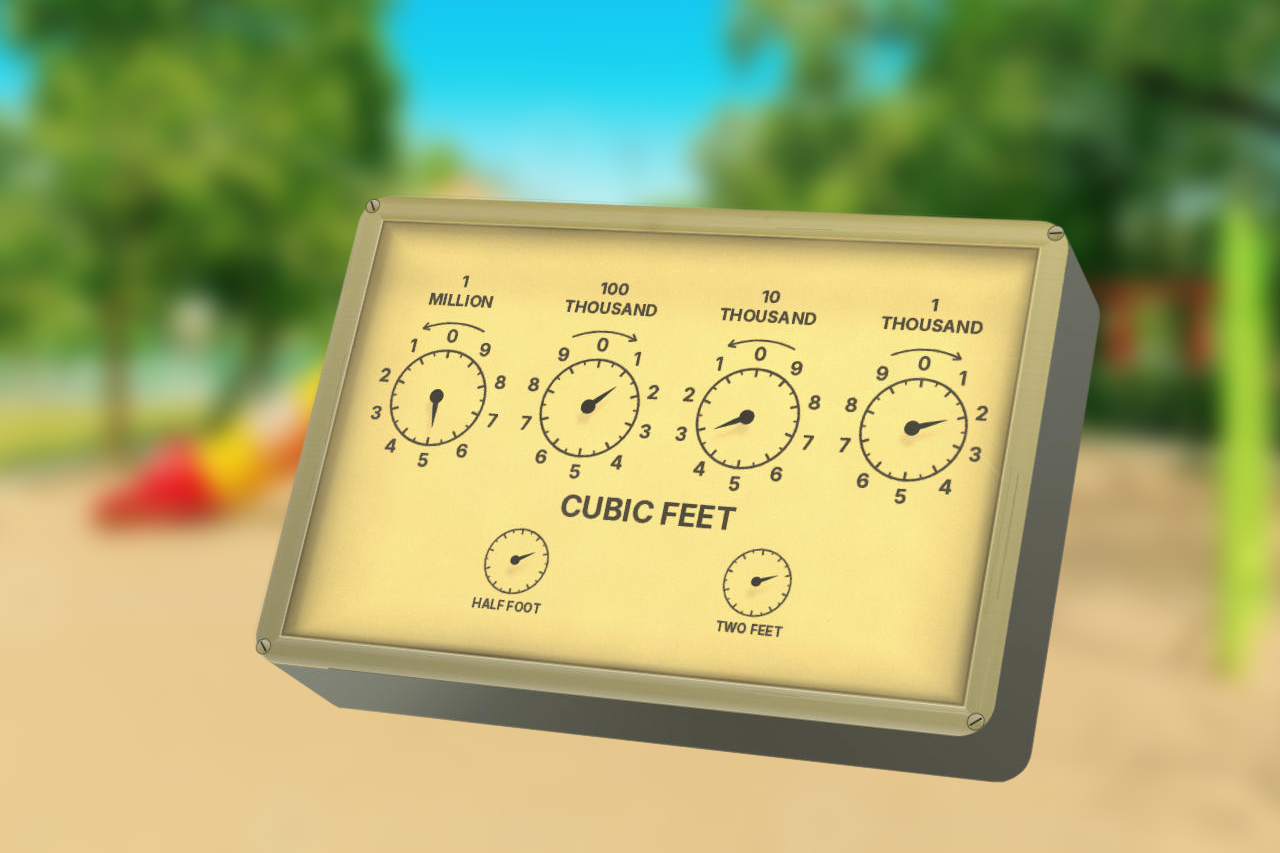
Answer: ft³ 513200
